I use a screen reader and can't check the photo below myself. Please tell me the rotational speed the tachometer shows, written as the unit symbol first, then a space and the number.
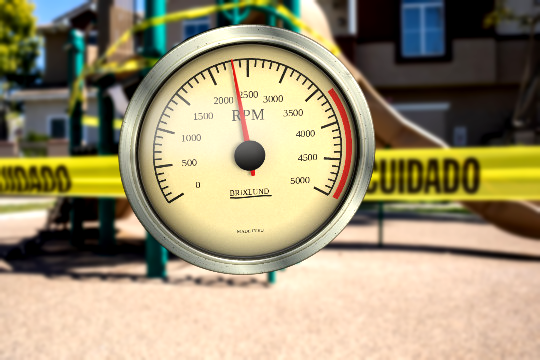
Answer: rpm 2300
